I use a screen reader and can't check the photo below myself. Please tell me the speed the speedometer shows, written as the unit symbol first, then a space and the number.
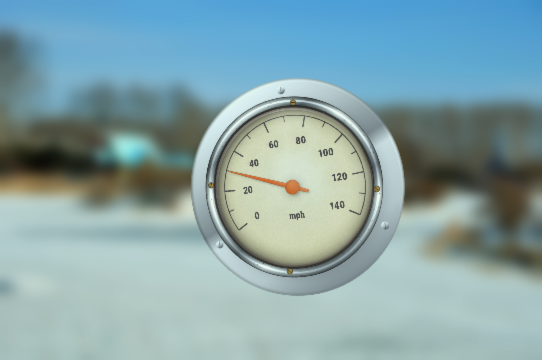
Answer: mph 30
